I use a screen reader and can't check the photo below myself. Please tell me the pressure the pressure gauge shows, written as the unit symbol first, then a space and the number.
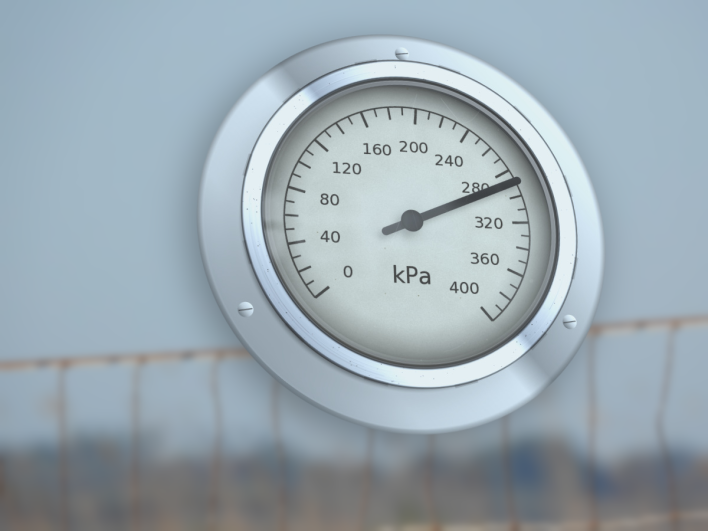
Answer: kPa 290
